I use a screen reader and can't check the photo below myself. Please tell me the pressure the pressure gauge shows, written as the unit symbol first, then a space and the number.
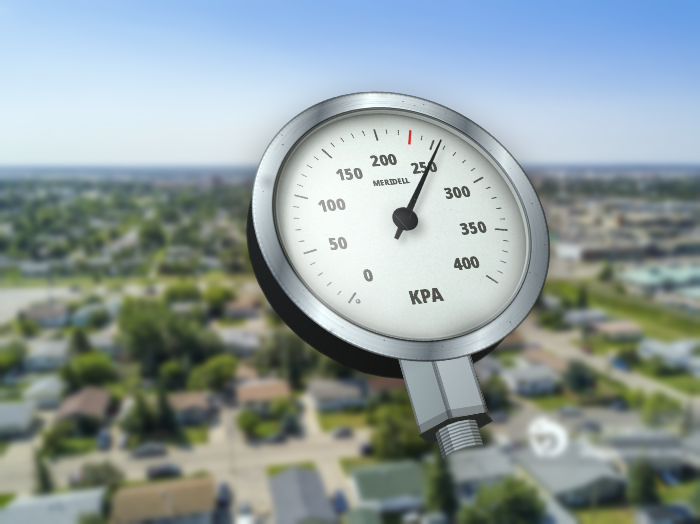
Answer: kPa 255
